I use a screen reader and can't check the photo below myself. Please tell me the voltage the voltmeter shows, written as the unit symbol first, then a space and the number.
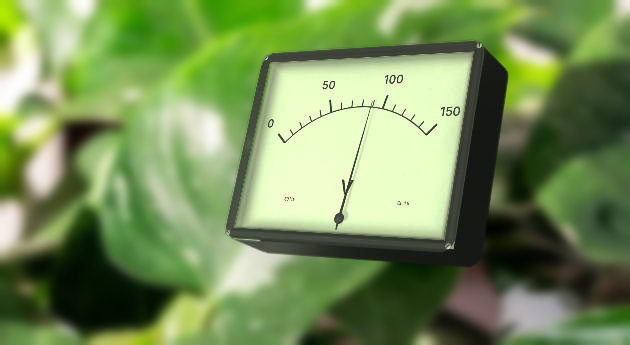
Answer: V 90
